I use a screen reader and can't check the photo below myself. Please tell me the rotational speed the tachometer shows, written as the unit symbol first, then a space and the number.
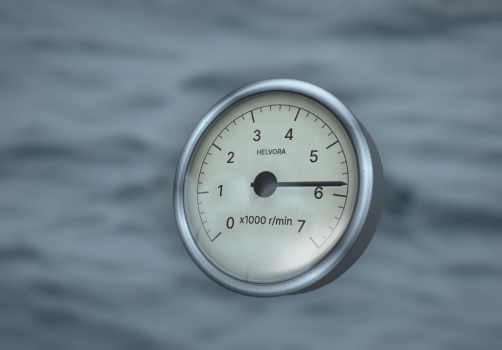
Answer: rpm 5800
